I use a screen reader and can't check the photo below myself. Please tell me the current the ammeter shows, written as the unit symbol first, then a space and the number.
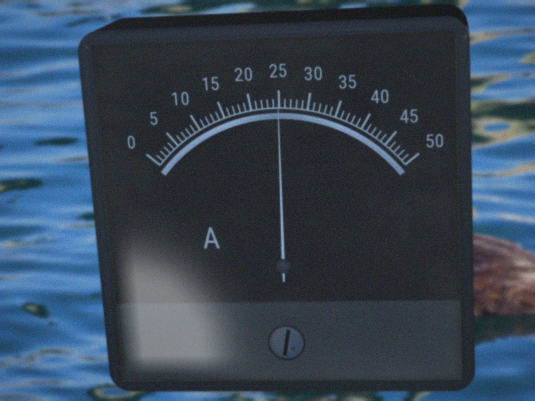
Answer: A 25
